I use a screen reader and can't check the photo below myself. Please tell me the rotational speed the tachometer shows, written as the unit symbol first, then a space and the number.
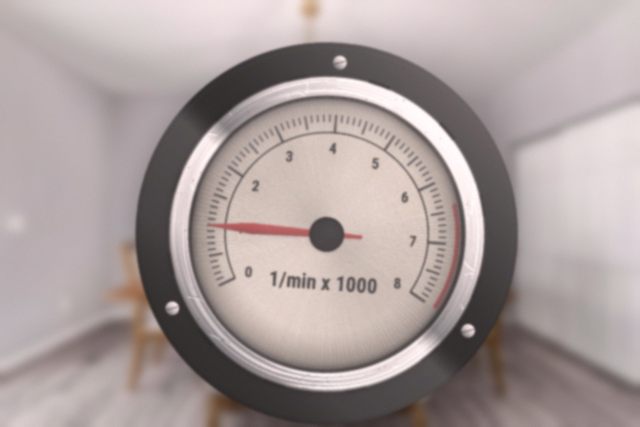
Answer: rpm 1000
